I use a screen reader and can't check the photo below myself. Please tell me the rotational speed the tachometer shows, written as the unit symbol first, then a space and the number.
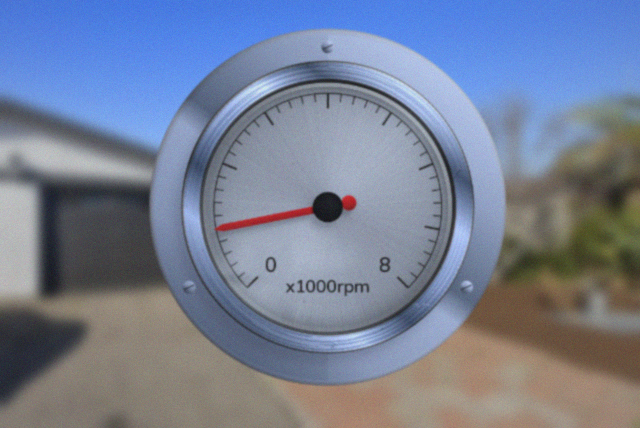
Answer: rpm 1000
